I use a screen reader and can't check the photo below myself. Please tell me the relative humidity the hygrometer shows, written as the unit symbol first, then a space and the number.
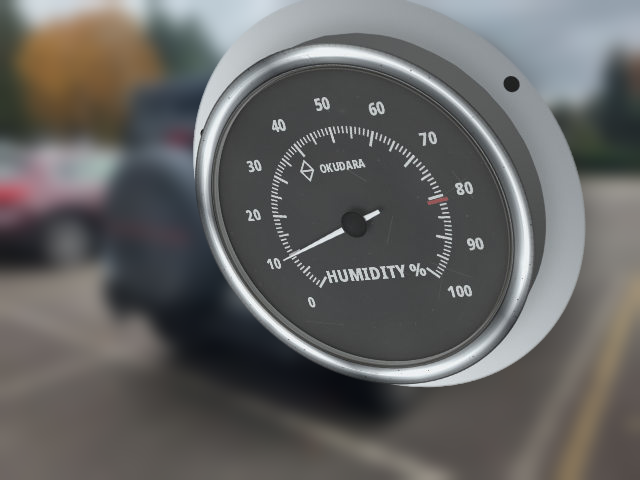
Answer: % 10
